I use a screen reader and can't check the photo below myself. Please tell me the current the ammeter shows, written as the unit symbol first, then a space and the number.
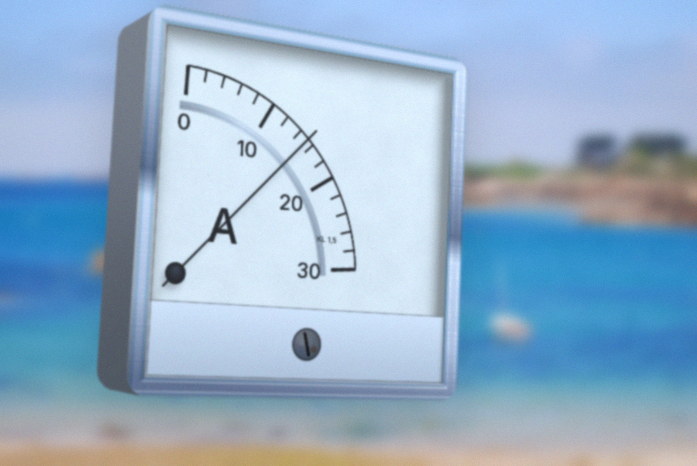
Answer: A 15
